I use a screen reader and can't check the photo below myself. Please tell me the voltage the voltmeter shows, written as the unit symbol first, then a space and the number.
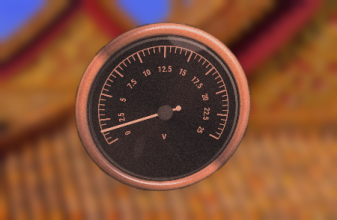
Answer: V 1.5
